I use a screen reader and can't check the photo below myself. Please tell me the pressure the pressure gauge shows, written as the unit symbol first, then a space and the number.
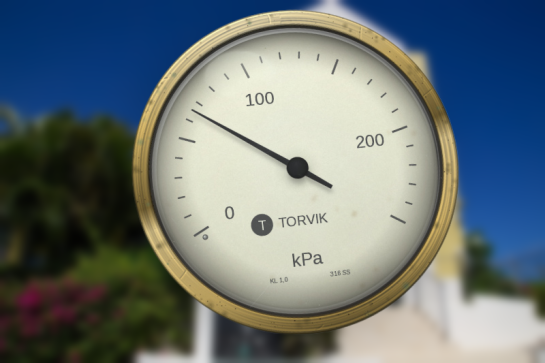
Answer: kPa 65
